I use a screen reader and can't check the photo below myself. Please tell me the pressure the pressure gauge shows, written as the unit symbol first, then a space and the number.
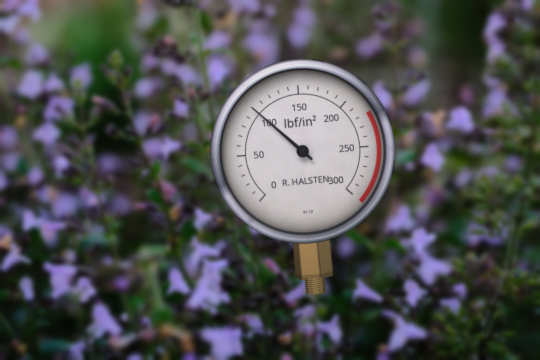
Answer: psi 100
